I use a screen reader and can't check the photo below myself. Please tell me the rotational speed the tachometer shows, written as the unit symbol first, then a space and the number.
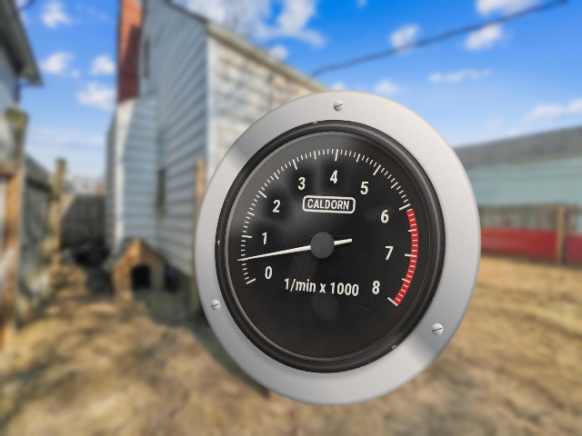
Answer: rpm 500
